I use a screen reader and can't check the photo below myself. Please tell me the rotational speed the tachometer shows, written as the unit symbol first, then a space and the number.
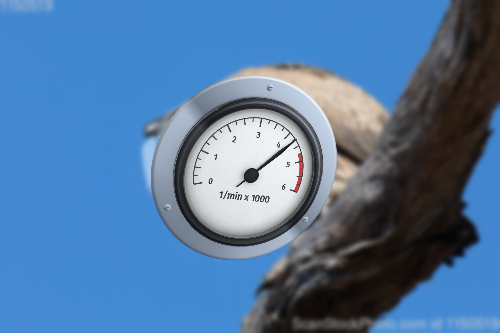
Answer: rpm 4250
